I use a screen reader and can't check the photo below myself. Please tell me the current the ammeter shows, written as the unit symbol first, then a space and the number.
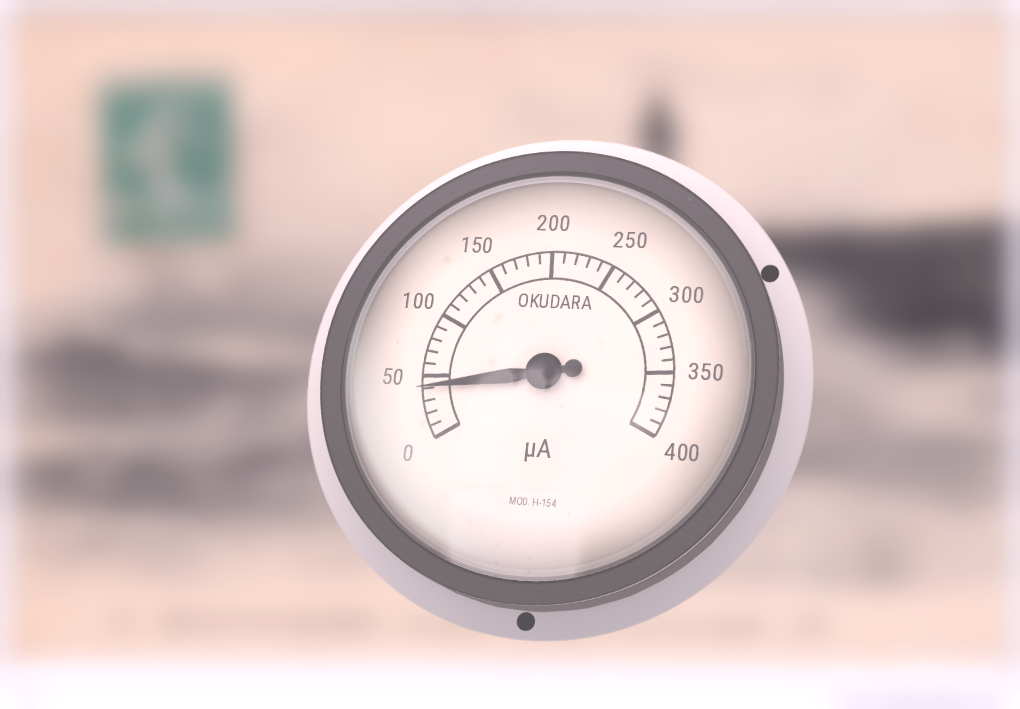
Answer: µA 40
